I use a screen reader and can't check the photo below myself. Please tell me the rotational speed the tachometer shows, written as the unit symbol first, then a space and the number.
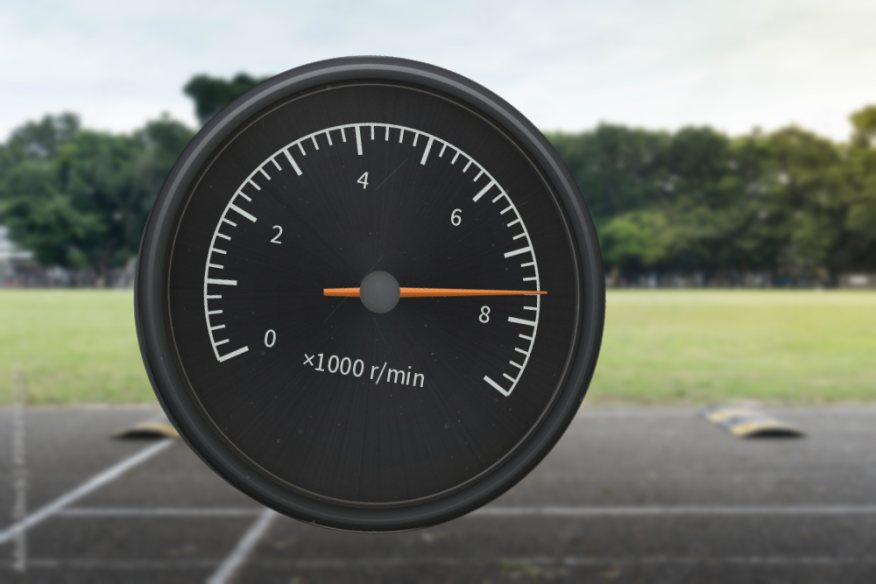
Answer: rpm 7600
